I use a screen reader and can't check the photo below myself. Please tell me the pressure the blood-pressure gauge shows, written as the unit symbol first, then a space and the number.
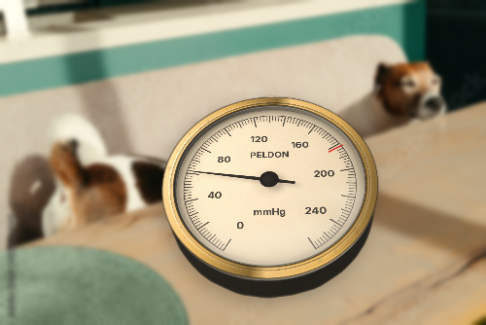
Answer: mmHg 60
